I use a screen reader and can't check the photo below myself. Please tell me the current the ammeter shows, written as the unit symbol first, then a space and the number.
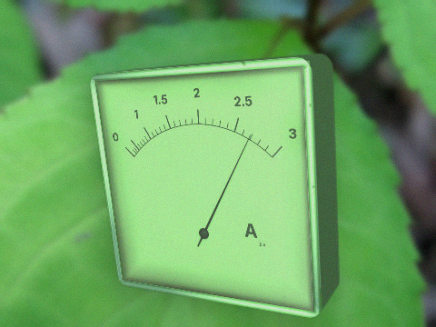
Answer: A 2.7
